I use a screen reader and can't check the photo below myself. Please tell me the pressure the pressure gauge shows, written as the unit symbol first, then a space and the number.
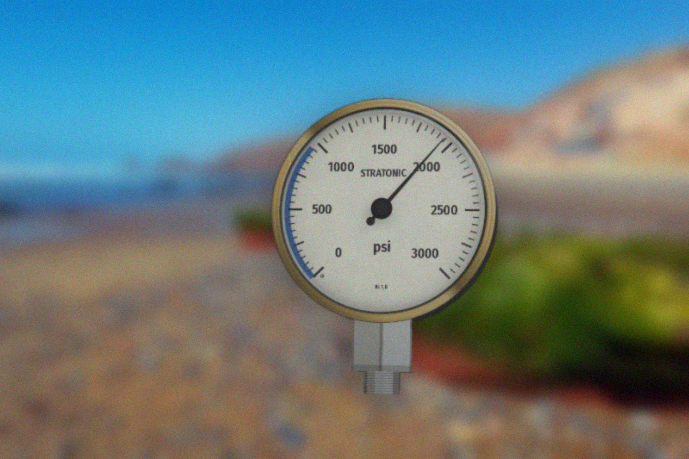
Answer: psi 1950
